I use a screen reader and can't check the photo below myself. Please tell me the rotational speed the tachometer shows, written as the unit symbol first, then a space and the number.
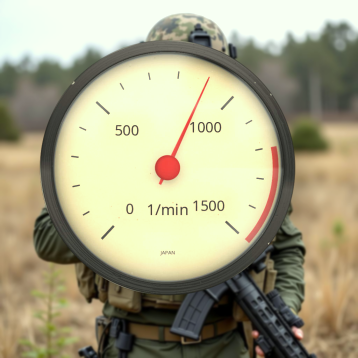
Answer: rpm 900
